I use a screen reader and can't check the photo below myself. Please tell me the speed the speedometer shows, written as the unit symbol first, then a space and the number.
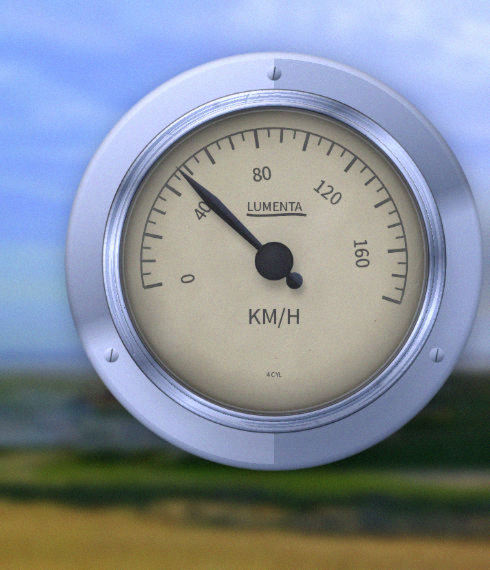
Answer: km/h 47.5
